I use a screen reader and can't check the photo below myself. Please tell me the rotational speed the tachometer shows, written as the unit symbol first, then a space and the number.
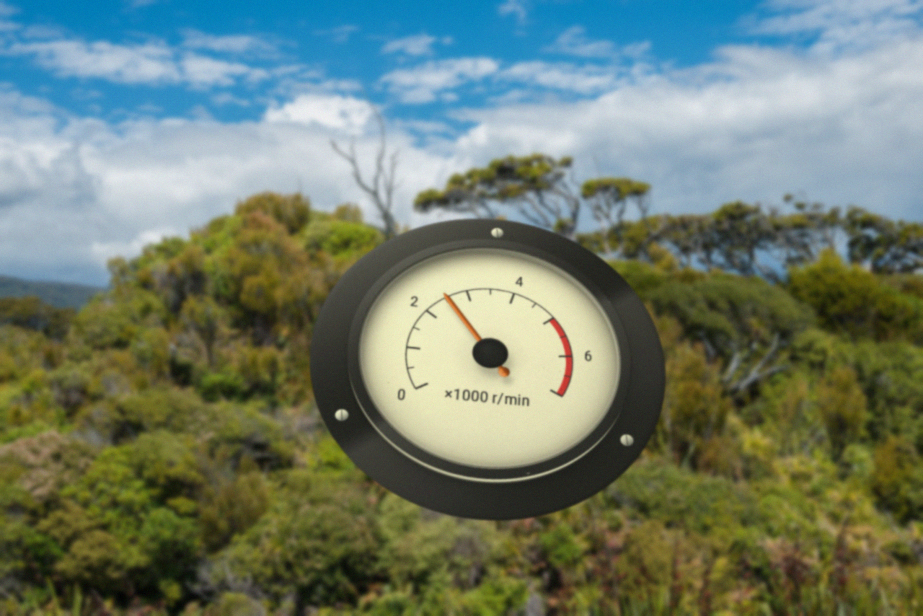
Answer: rpm 2500
